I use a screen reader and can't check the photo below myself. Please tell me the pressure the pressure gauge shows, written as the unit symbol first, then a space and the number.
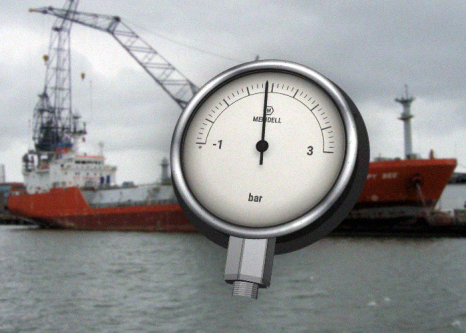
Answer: bar 0.9
